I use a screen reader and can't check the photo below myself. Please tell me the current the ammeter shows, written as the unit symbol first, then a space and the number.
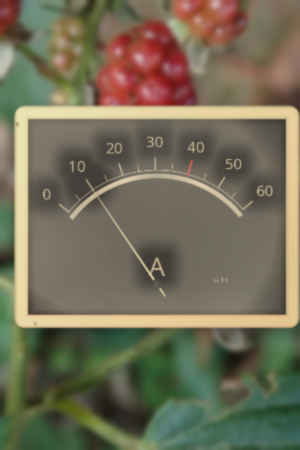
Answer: A 10
